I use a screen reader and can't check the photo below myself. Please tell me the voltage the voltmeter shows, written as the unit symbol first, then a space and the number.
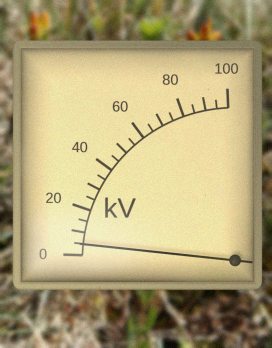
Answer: kV 5
